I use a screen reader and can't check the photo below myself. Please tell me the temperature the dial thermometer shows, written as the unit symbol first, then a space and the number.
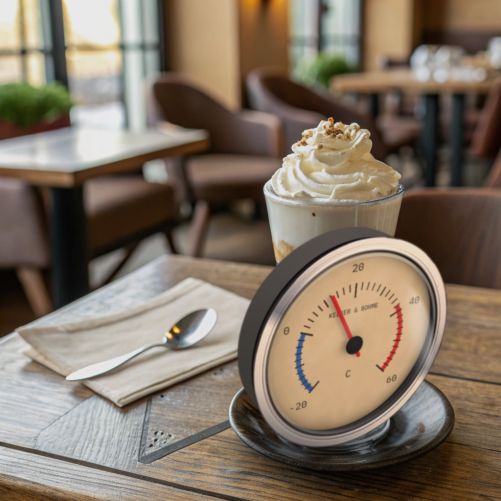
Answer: °C 12
